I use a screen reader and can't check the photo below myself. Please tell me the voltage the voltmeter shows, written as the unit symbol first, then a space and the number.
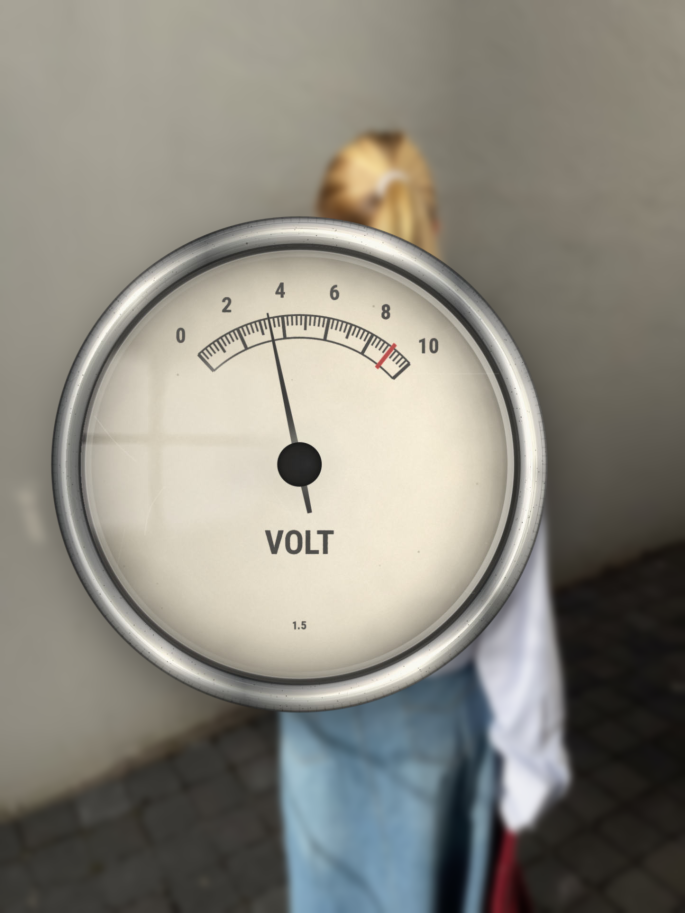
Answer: V 3.4
